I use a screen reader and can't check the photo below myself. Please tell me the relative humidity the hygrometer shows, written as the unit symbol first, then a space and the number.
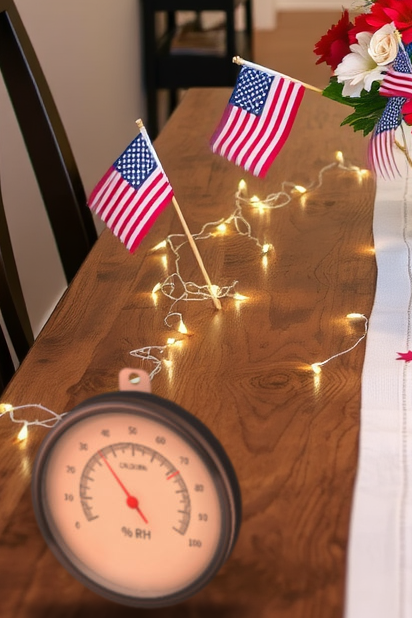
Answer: % 35
